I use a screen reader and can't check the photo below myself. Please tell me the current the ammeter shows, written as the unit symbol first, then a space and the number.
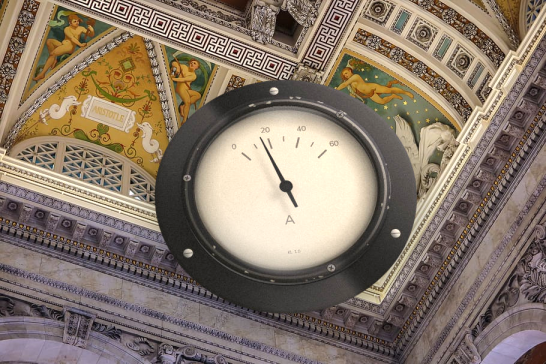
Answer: A 15
